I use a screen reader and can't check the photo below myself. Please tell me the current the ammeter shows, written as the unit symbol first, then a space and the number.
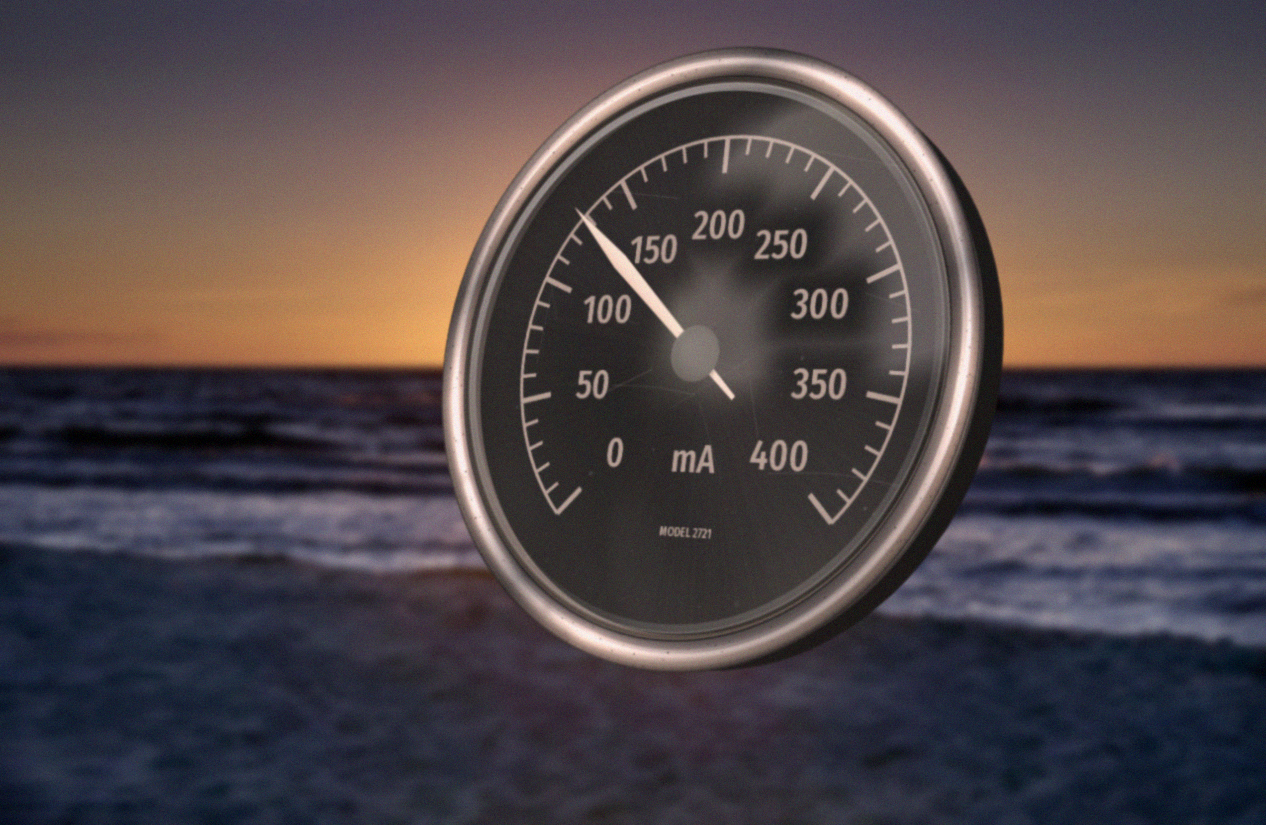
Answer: mA 130
